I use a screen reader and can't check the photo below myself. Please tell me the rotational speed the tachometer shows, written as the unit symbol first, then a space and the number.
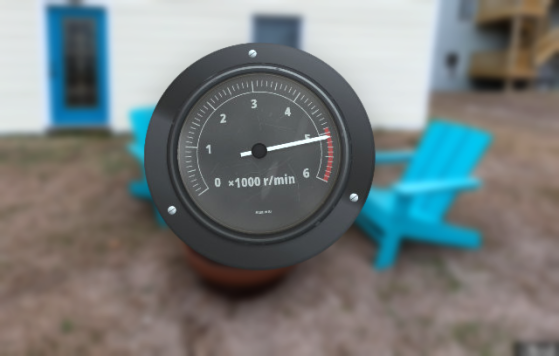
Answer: rpm 5100
